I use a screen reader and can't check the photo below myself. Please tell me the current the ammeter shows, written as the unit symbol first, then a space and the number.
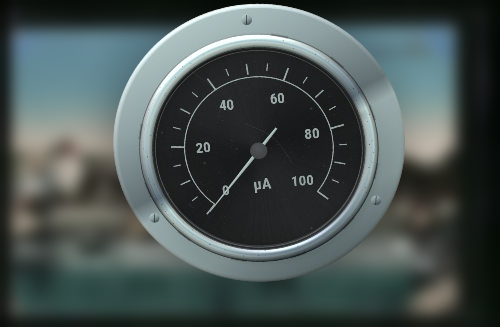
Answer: µA 0
